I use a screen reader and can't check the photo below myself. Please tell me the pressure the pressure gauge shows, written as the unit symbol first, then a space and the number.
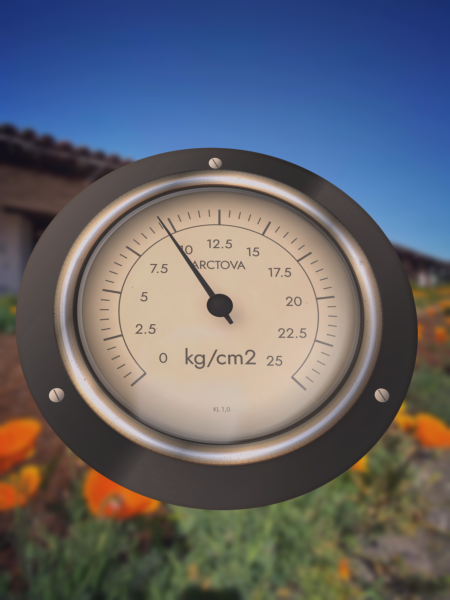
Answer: kg/cm² 9.5
